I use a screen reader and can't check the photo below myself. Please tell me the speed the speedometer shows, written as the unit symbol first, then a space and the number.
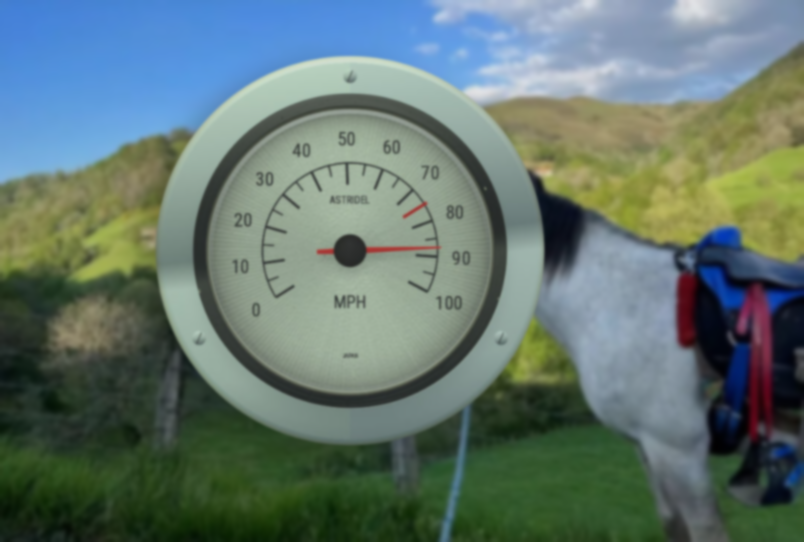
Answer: mph 87.5
